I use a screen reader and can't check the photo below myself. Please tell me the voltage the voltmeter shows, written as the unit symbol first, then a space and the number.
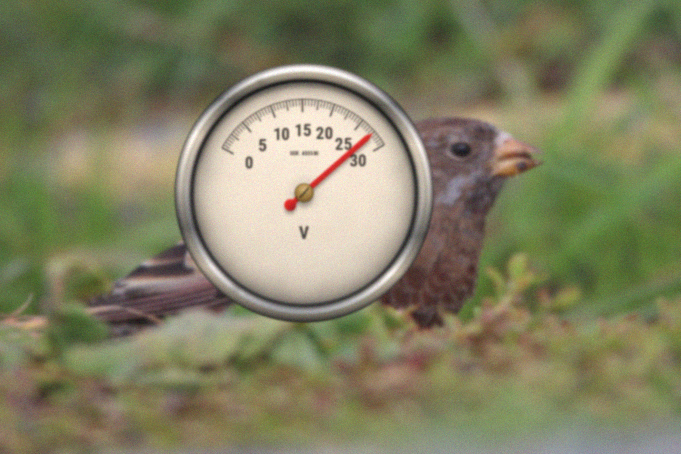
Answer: V 27.5
